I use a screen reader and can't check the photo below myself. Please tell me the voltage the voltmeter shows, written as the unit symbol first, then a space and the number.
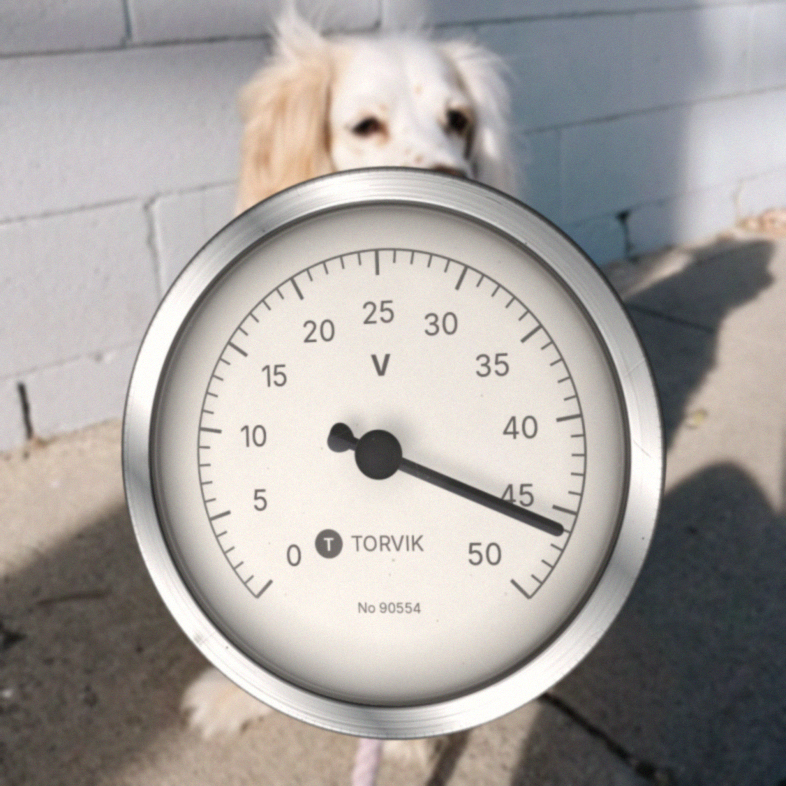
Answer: V 46
